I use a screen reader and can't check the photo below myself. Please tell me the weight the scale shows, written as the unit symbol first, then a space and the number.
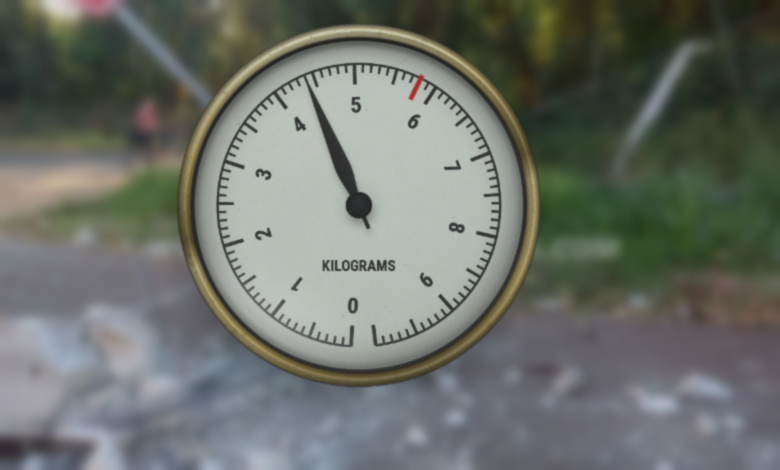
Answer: kg 4.4
